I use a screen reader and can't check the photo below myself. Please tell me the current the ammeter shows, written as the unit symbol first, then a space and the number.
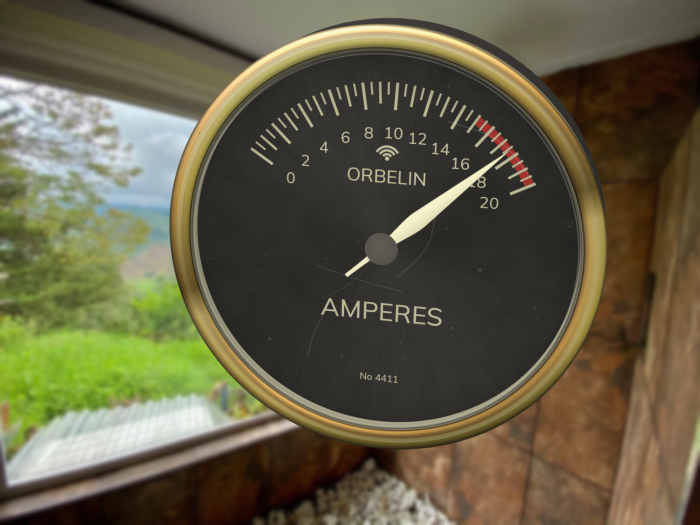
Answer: A 17.5
